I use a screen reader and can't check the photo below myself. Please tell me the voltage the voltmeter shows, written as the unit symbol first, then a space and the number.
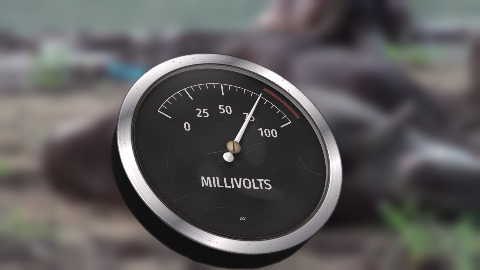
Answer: mV 75
